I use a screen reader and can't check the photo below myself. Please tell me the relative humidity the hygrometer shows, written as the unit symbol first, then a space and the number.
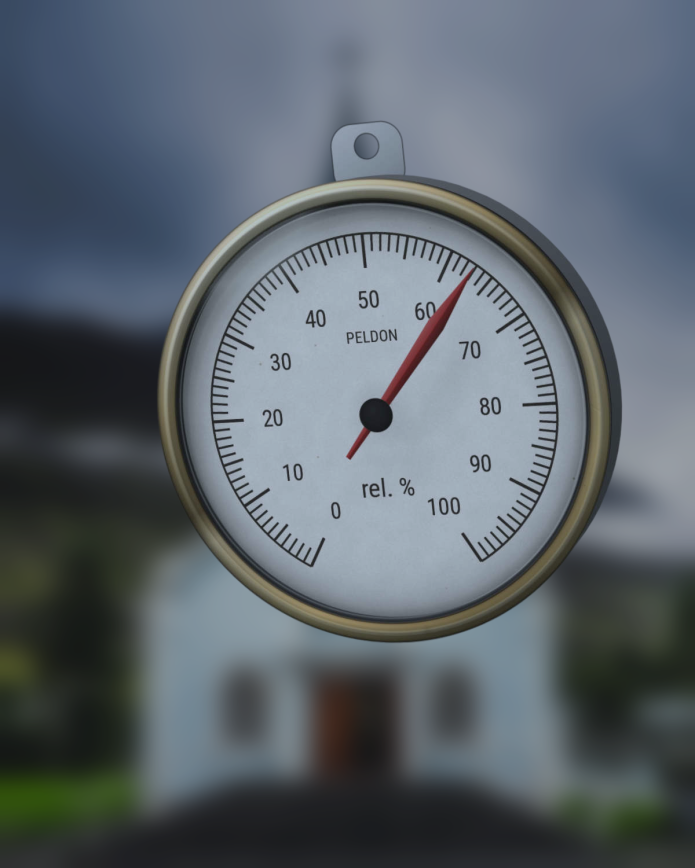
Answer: % 63
